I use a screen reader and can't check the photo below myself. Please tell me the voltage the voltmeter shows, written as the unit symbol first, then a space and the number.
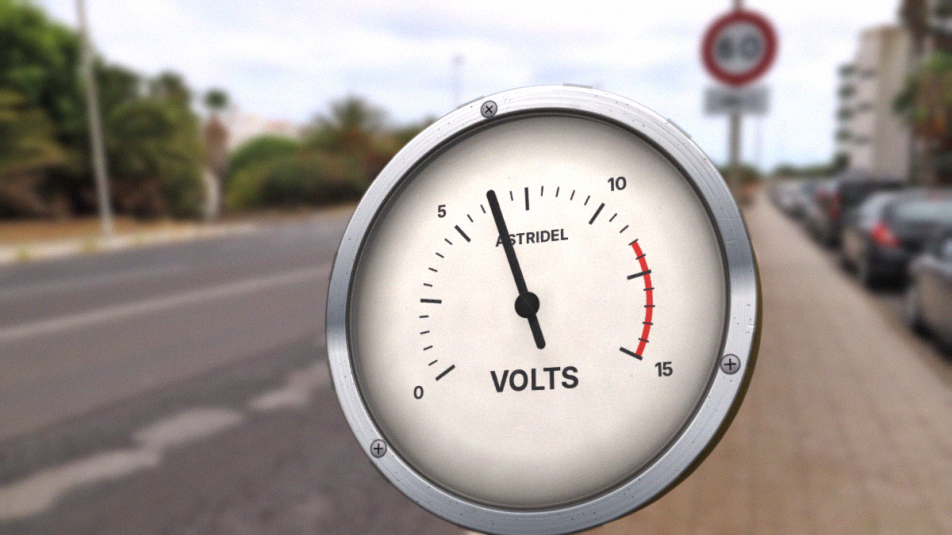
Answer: V 6.5
